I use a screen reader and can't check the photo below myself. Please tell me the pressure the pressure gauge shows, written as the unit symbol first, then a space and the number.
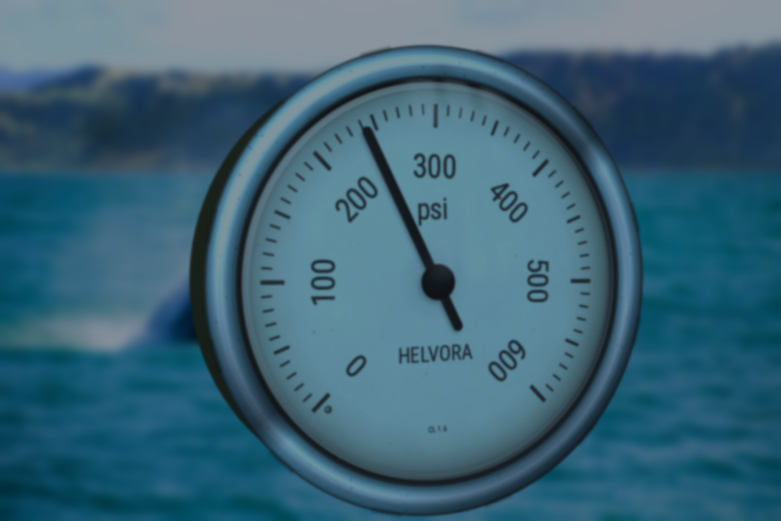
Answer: psi 240
